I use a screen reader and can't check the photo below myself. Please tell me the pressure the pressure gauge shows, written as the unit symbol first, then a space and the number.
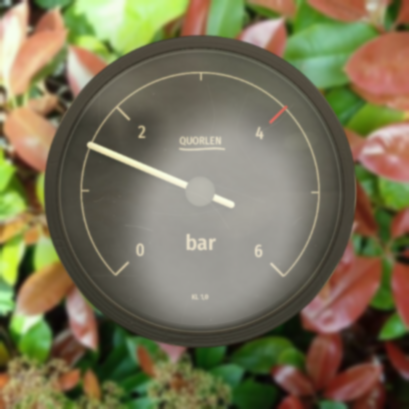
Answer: bar 1.5
